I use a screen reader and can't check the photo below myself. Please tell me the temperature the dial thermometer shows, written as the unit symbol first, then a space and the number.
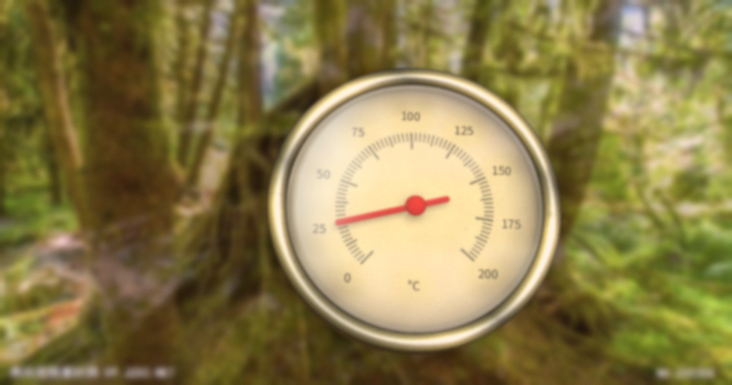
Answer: °C 25
